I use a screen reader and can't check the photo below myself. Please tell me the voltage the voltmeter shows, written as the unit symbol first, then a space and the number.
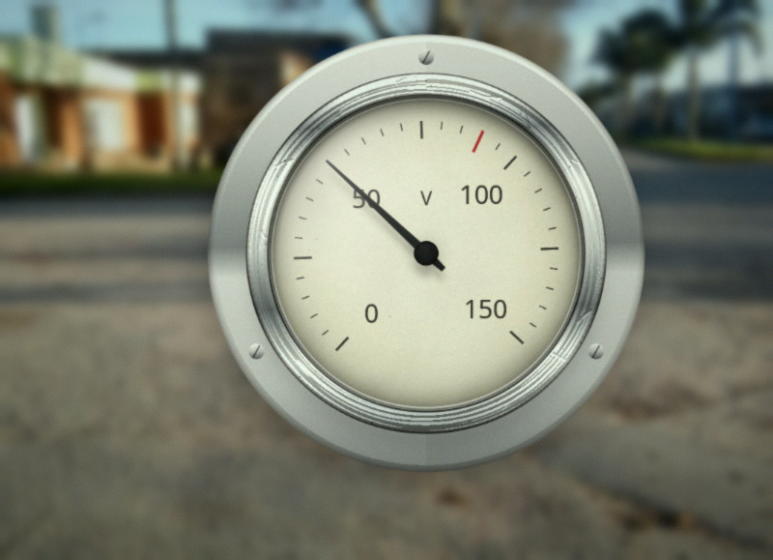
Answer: V 50
